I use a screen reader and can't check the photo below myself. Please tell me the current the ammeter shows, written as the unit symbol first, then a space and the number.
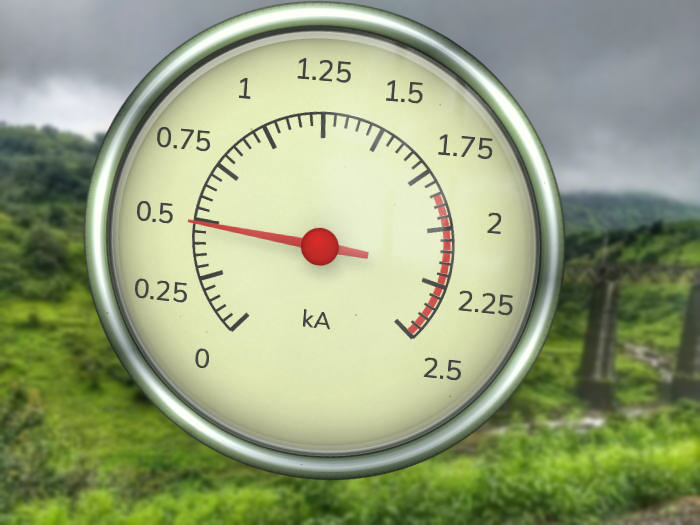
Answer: kA 0.5
